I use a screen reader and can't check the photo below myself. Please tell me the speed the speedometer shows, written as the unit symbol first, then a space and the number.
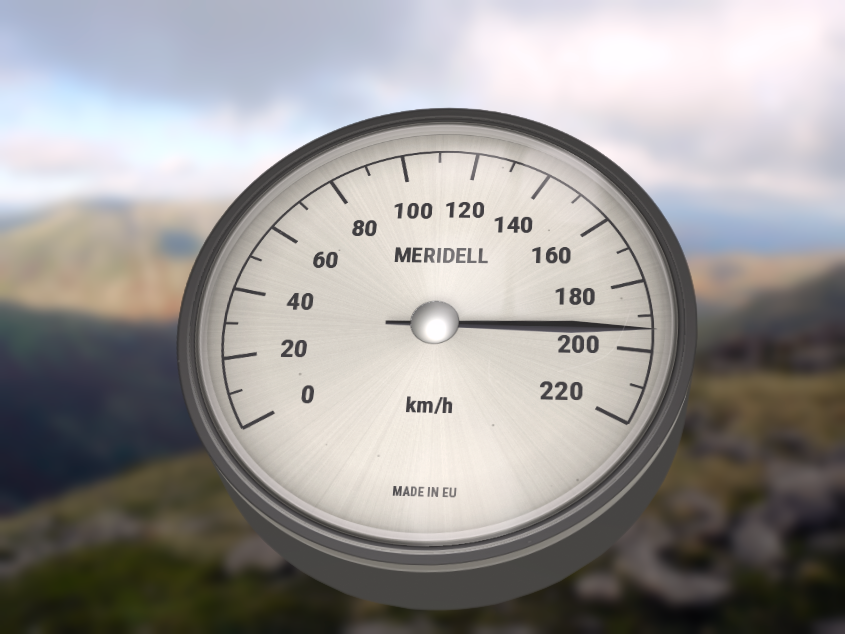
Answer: km/h 195
